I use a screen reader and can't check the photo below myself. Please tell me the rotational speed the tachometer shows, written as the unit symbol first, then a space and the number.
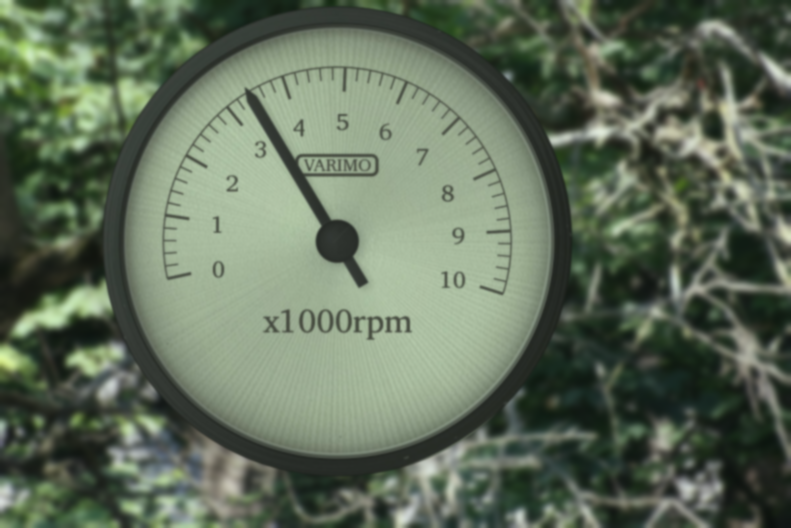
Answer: rpm 3400
